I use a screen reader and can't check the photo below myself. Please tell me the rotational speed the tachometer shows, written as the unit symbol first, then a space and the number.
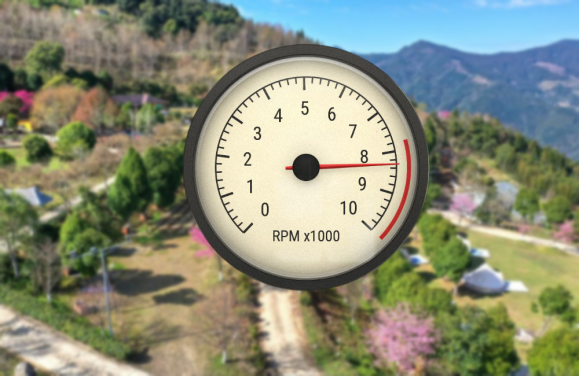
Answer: rpm 8300
